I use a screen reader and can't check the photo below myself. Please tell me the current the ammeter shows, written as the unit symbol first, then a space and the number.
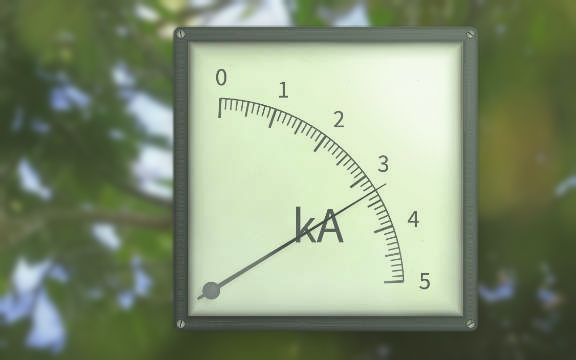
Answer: kA 3.3
